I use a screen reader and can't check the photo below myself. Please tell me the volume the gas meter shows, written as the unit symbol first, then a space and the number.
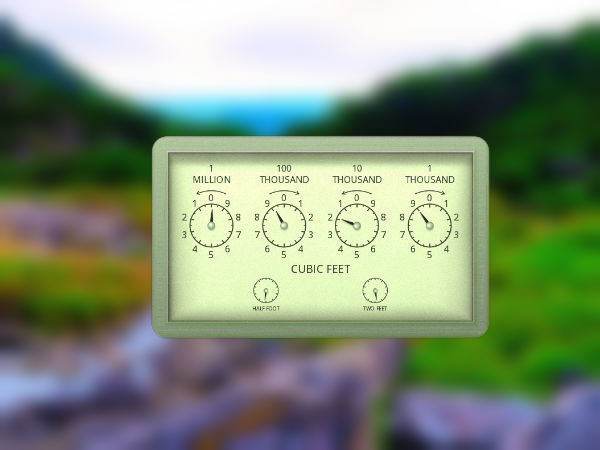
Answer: ft³ 991900
